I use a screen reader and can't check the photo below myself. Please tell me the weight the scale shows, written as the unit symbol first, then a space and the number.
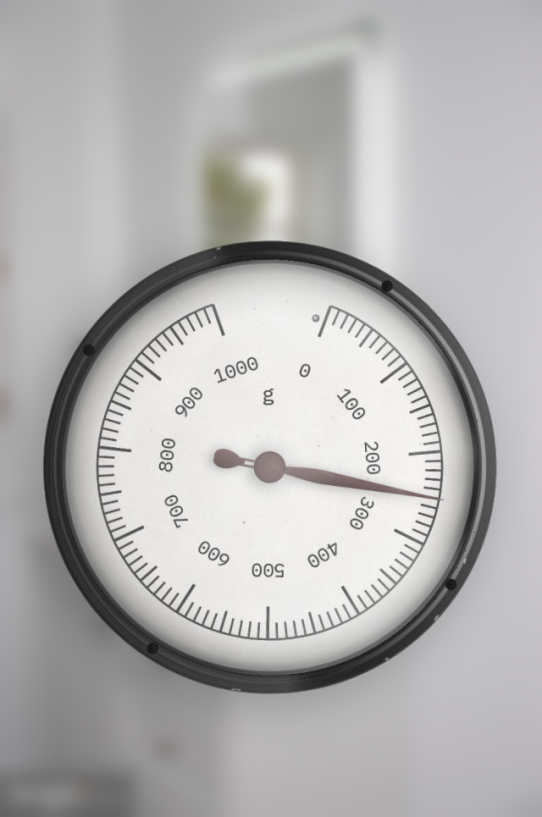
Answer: g 250
